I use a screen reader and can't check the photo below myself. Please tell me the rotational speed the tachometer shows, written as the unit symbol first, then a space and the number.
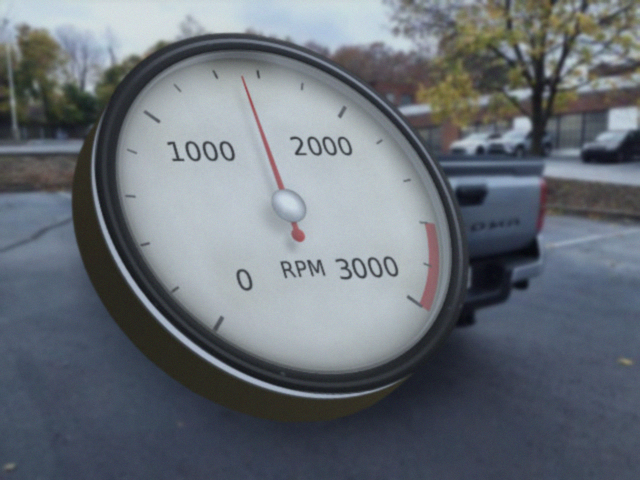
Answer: rpm 1500
